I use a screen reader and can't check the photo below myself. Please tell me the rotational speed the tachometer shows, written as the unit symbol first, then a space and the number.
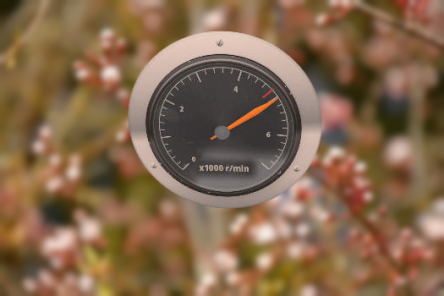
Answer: rpm 5000
